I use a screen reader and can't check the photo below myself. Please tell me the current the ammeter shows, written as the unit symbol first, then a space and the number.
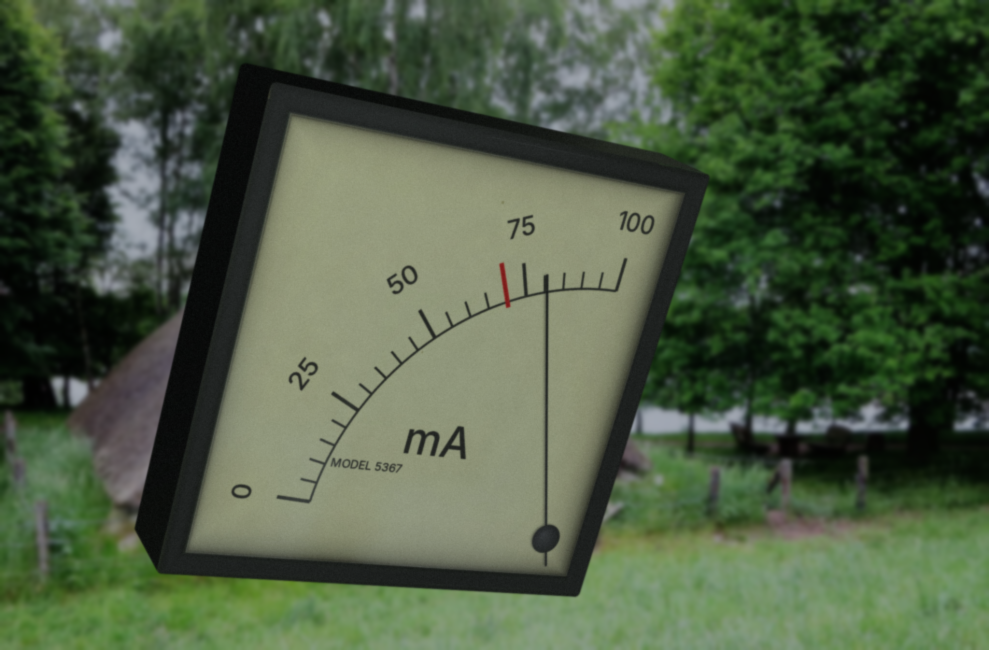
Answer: mA 80
